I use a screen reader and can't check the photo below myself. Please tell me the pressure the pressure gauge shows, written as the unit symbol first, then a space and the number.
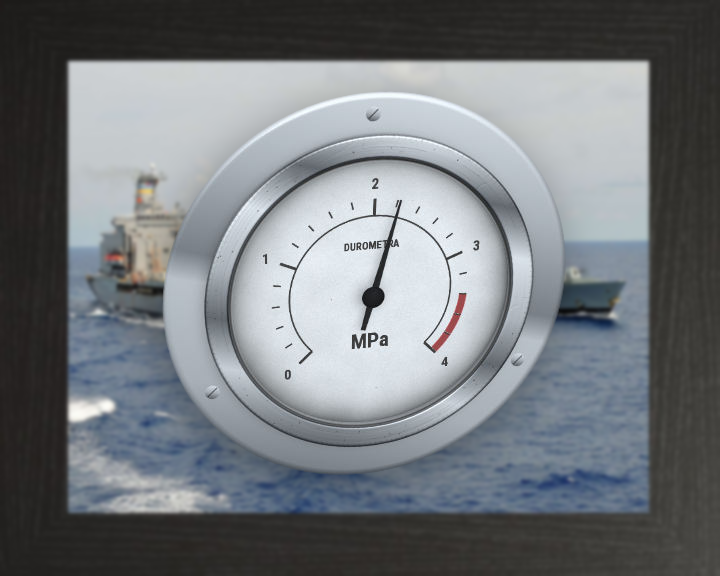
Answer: MPa 2.2
